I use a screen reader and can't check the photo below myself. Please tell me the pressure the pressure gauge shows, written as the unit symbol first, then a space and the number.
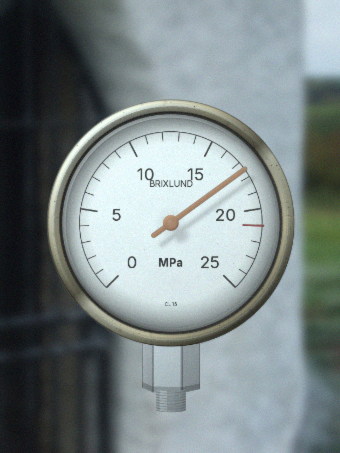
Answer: MPa 17.5
